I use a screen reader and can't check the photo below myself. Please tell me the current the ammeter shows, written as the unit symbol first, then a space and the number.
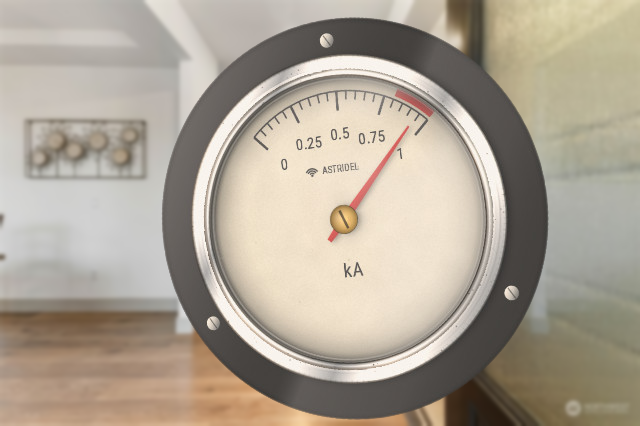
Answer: kA 0.95
